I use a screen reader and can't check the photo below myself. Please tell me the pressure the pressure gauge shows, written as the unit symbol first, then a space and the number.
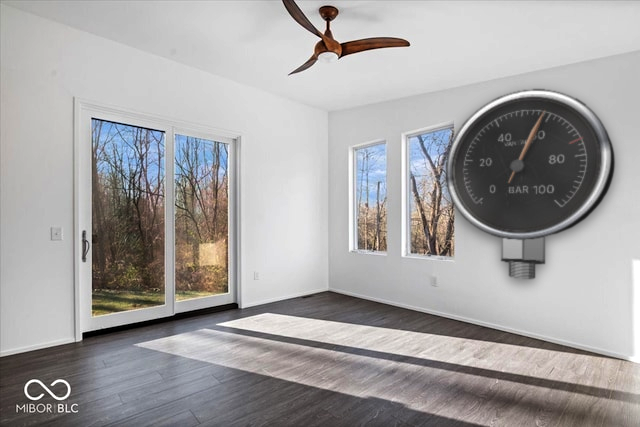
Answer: bar 58
